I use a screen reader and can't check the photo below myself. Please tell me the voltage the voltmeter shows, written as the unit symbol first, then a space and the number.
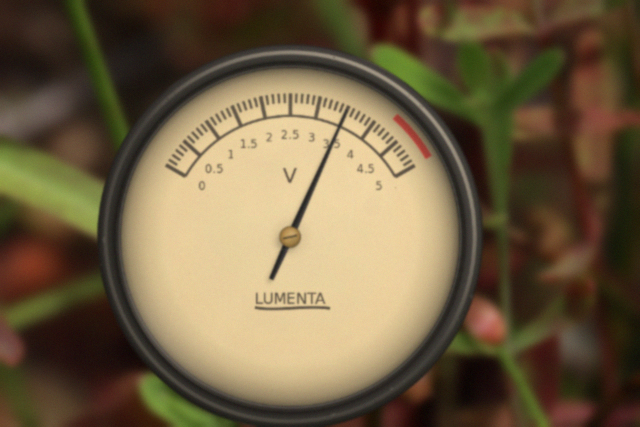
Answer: V 3.5
